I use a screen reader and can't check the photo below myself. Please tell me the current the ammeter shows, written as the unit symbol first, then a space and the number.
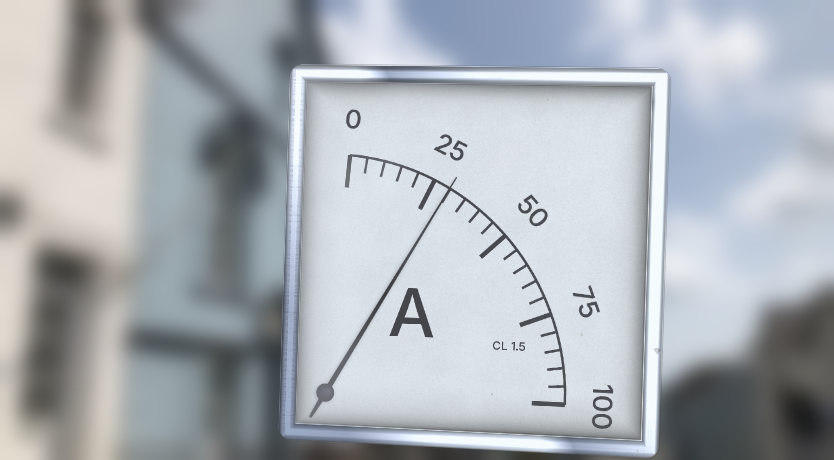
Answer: A 30
